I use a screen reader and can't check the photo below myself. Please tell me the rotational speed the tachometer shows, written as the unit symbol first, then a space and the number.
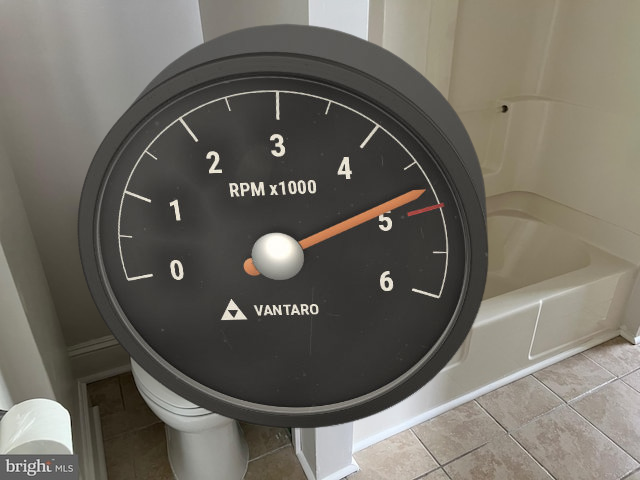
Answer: rpm 4750
